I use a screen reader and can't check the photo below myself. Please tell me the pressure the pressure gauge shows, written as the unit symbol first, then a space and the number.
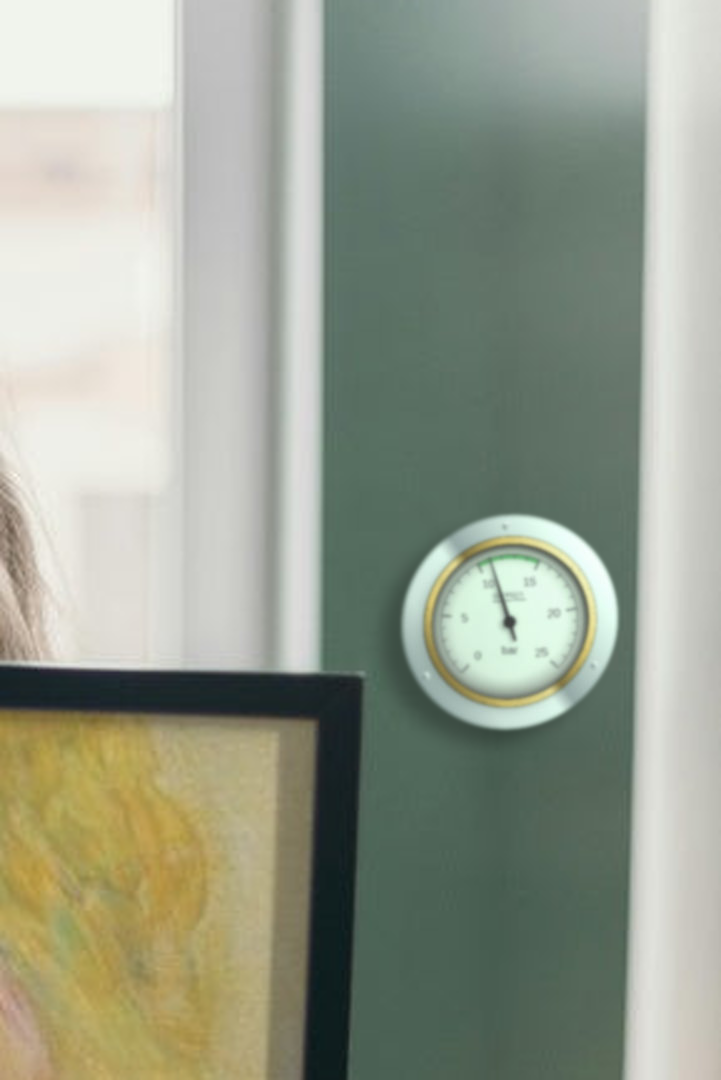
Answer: bar 11
